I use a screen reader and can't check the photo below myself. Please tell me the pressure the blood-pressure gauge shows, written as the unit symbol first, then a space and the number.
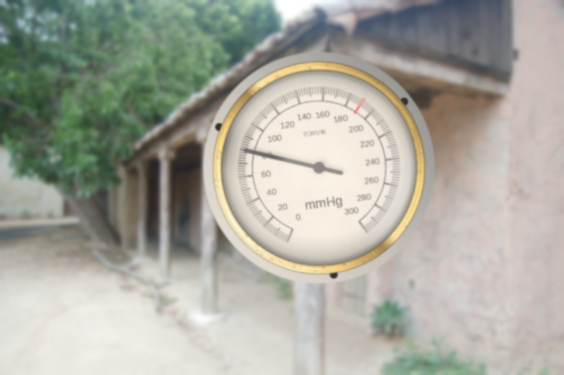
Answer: mmHg 80
